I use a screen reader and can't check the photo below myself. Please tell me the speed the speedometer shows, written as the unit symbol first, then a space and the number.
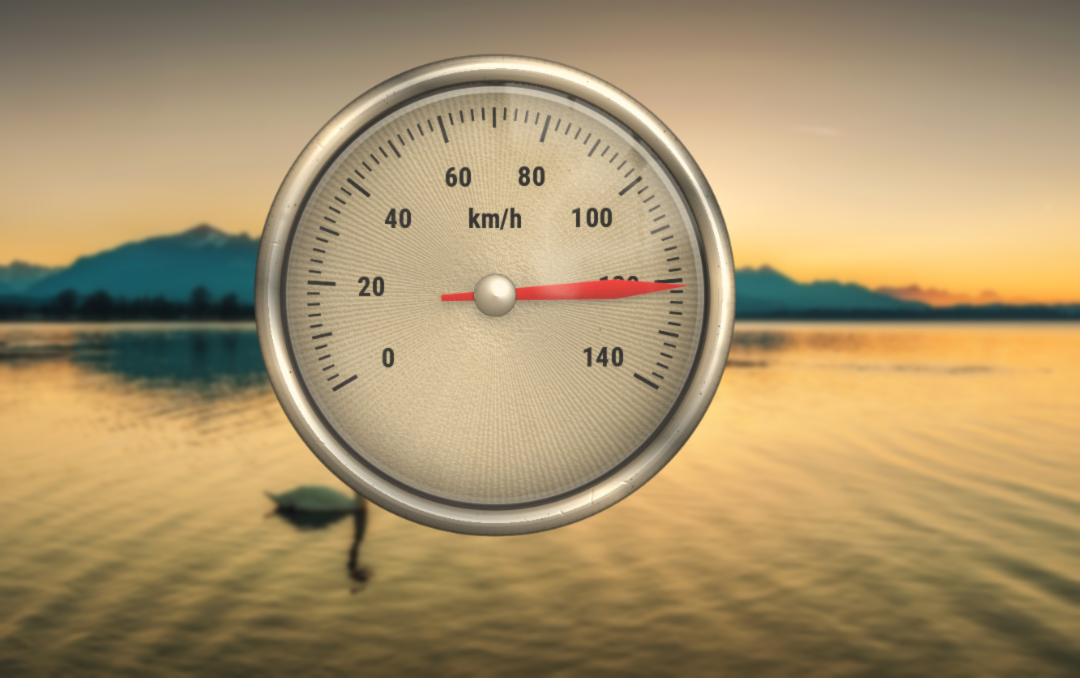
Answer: km/h 121
